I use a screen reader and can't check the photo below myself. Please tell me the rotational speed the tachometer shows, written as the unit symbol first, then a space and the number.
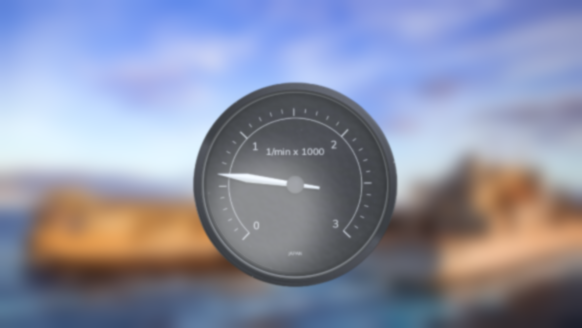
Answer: rpm 600
